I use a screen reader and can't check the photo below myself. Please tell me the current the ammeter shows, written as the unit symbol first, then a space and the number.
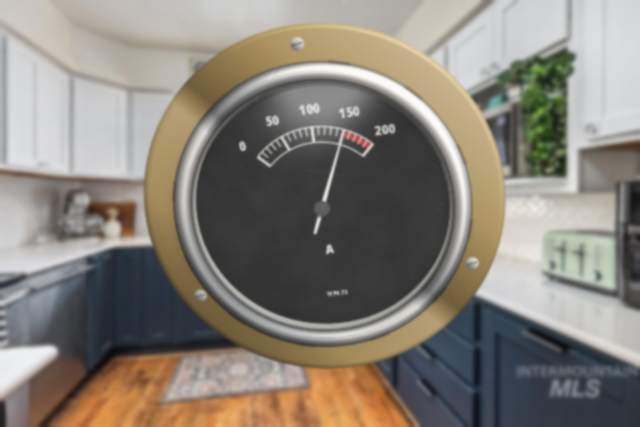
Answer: A 150
